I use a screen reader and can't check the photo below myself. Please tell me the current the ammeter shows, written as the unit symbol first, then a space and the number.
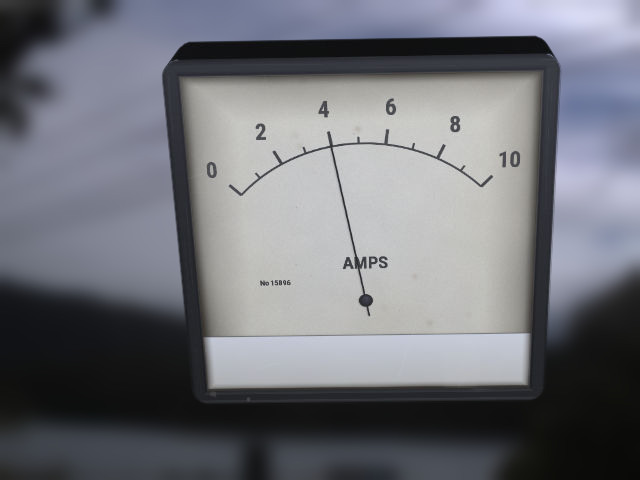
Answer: A 4
